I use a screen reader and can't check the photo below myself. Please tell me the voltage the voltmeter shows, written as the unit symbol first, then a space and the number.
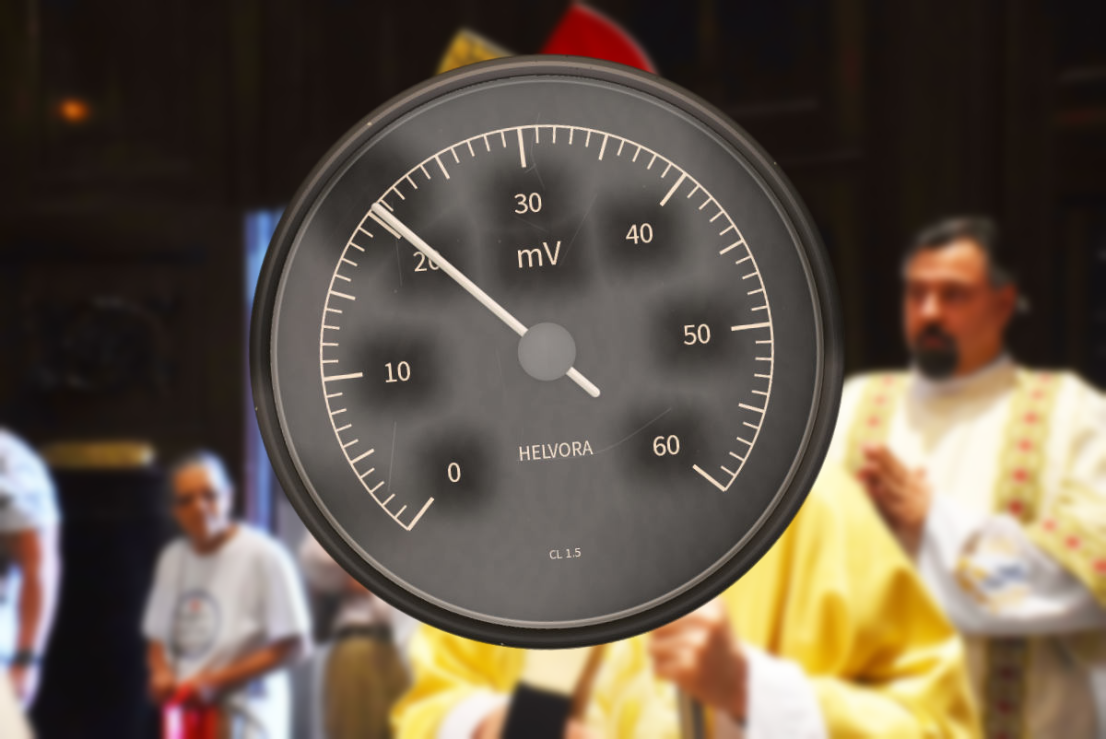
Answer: mV 20.5
